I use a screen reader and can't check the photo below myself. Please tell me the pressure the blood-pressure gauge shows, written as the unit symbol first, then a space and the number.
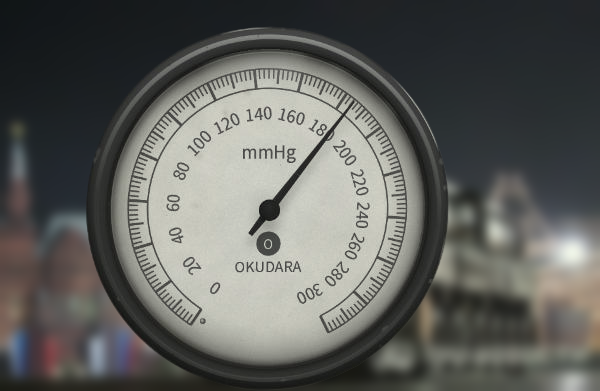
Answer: mmHg 184
